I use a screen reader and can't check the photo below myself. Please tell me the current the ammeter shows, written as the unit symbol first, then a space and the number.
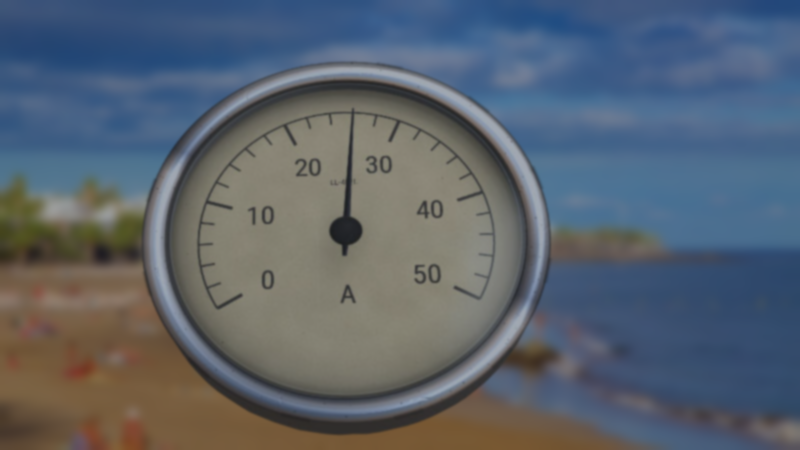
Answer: A 26
